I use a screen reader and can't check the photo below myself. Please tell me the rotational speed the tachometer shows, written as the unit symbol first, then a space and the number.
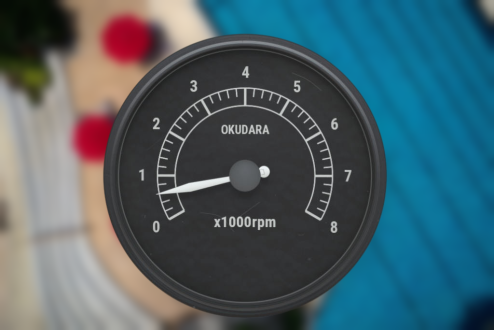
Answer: rpm 600
